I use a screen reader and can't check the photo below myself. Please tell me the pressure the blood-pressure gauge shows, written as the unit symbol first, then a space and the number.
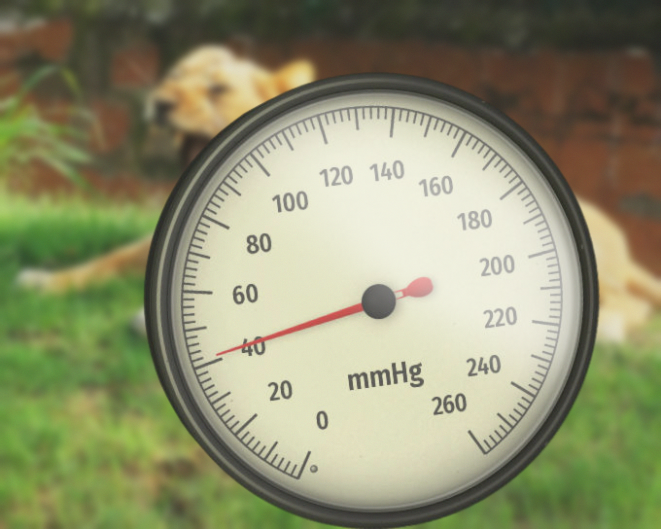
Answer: mmHg 42
